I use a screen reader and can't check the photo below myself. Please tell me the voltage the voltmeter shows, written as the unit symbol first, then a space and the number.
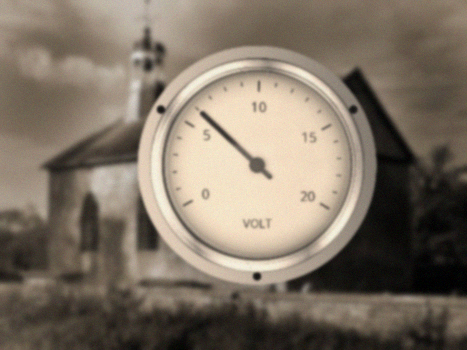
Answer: V 6
